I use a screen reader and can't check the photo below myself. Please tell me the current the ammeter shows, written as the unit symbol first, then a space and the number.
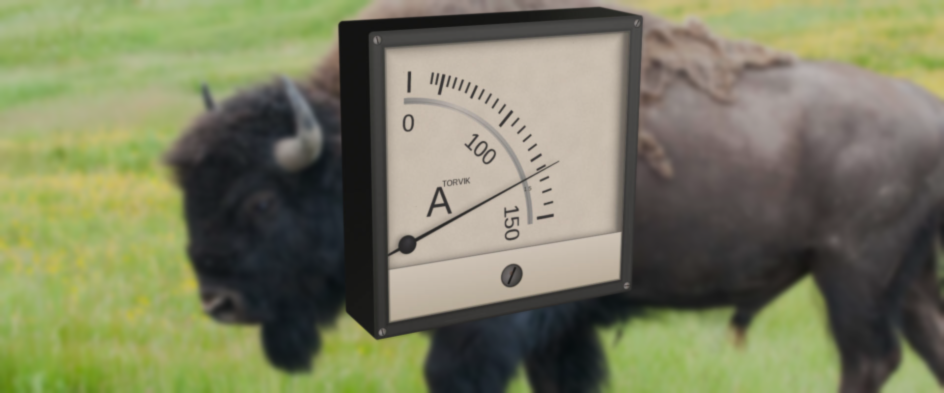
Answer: A 130
